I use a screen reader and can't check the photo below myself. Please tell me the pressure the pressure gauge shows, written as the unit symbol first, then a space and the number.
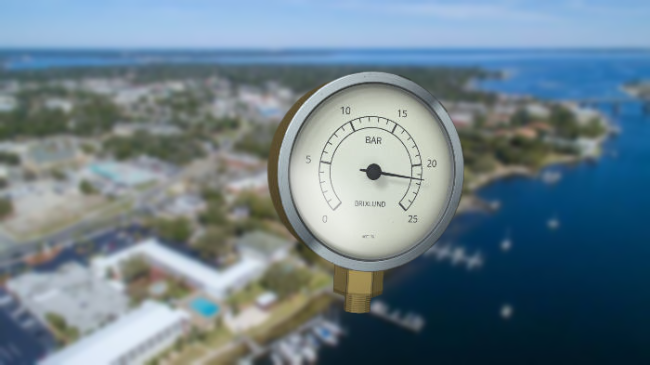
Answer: bar 21.5
